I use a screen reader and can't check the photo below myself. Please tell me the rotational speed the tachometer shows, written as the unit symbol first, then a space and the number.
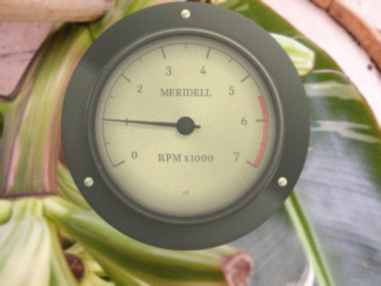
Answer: rpm 1000
